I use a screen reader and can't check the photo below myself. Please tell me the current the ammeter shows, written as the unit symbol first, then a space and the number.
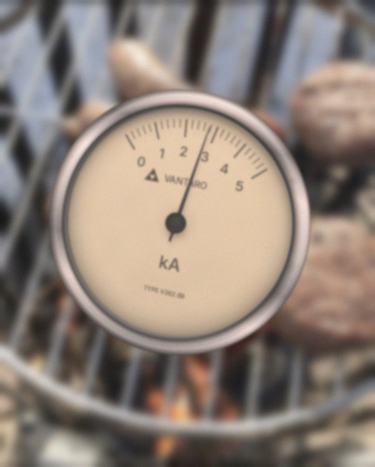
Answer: kA 2.8
